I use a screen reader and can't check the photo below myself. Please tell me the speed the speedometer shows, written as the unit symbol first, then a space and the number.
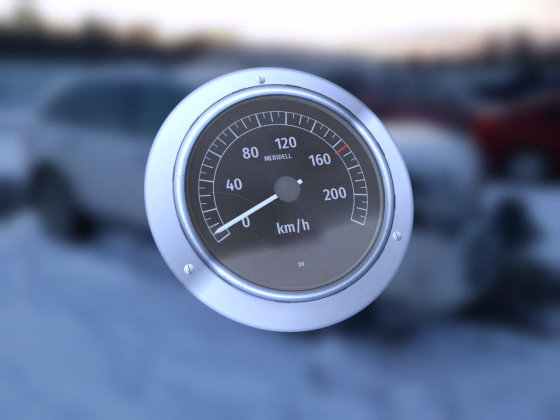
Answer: km/h 5
